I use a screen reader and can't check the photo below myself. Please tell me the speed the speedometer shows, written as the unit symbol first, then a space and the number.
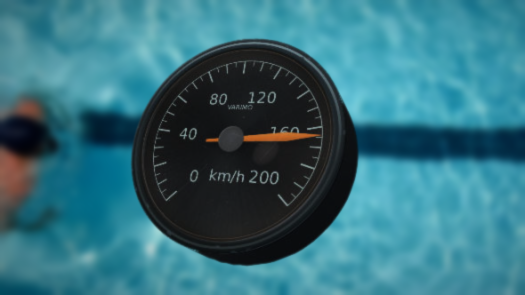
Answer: km/h 165
